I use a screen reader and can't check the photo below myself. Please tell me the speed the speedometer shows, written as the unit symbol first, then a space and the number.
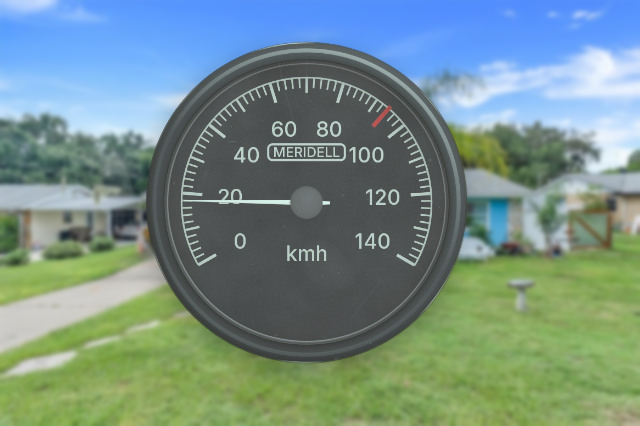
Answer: km/h 18
